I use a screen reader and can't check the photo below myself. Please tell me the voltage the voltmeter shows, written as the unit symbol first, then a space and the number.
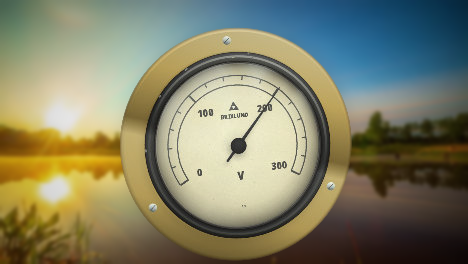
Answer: V 200
